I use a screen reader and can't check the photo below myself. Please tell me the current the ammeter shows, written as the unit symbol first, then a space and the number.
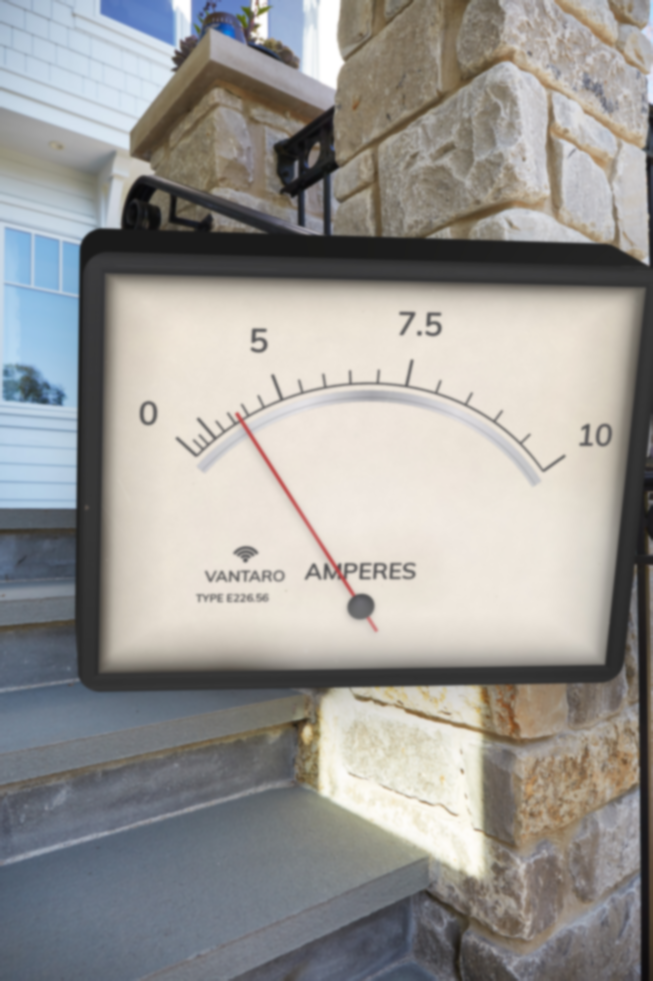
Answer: A 3.75
